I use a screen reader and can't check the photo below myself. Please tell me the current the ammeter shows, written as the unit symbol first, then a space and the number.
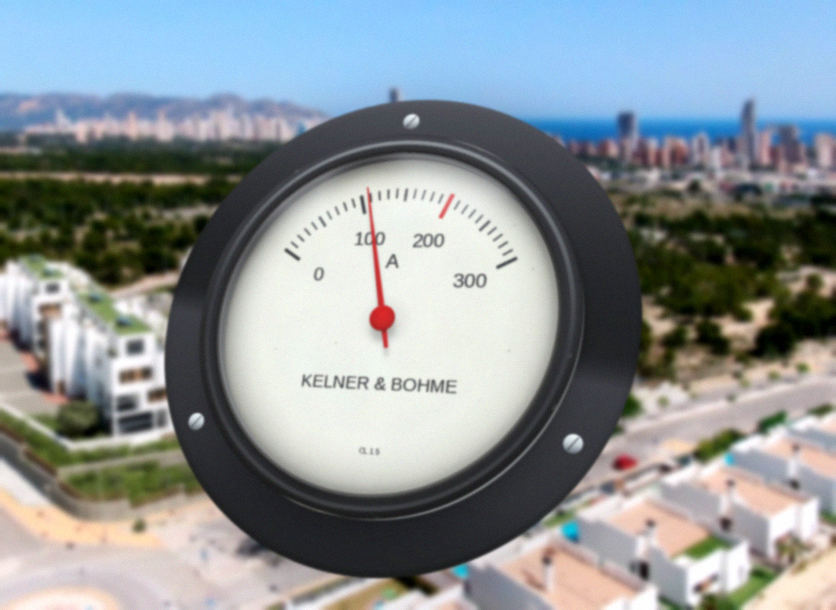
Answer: A 110
